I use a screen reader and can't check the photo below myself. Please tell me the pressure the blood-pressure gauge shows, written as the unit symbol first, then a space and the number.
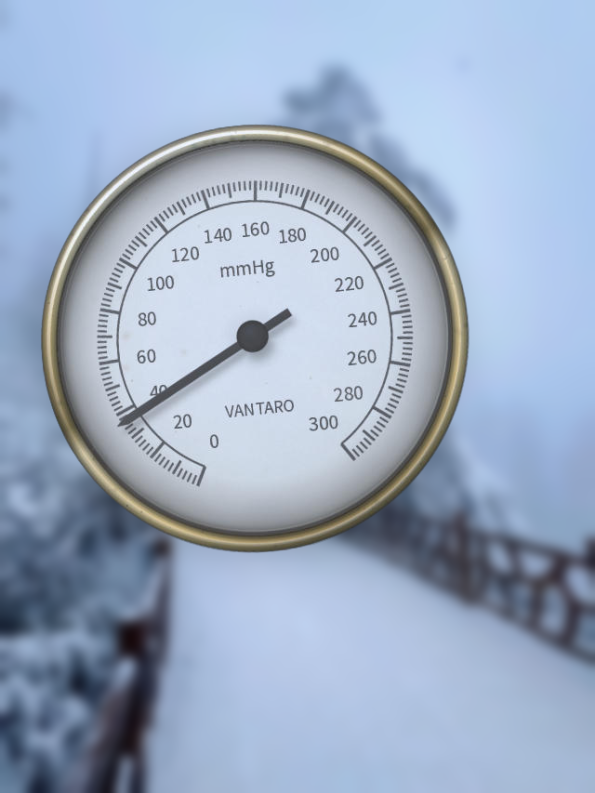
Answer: mmHg 36
